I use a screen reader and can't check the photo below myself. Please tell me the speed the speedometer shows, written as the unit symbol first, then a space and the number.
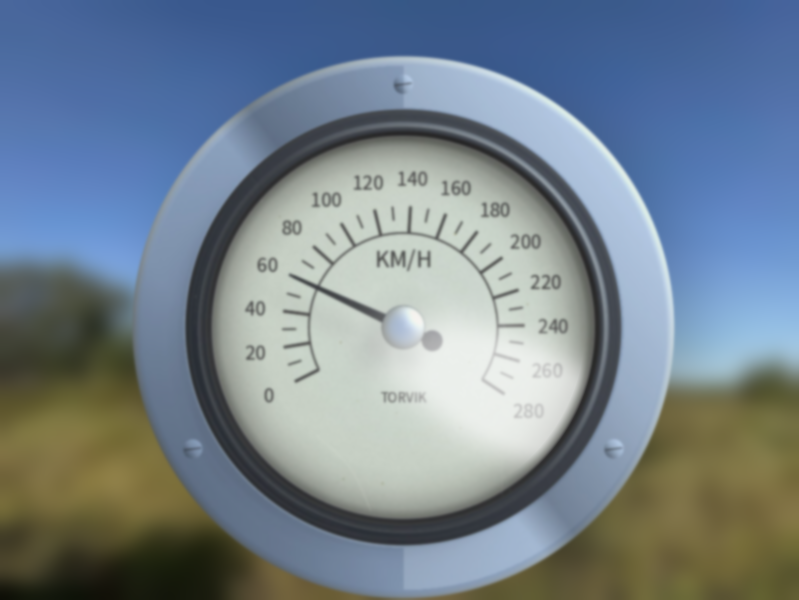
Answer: km/h 60
